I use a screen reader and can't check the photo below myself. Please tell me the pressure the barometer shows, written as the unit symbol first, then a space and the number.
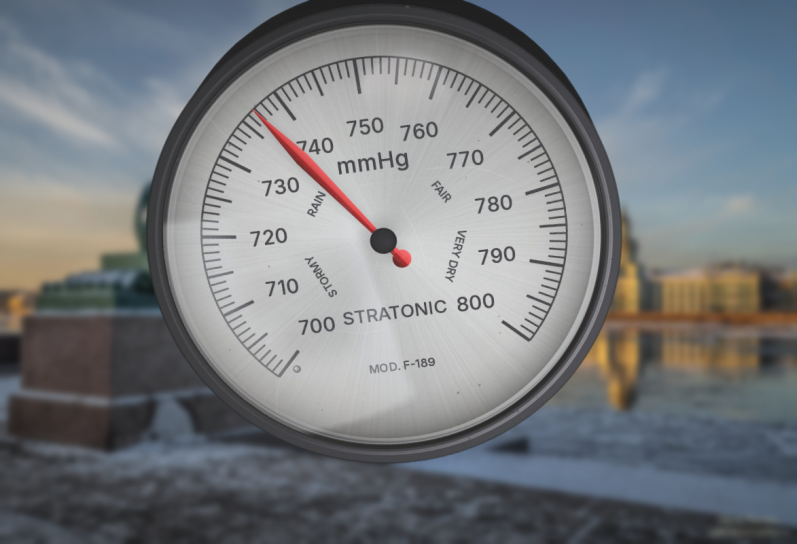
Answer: mmHg 737
